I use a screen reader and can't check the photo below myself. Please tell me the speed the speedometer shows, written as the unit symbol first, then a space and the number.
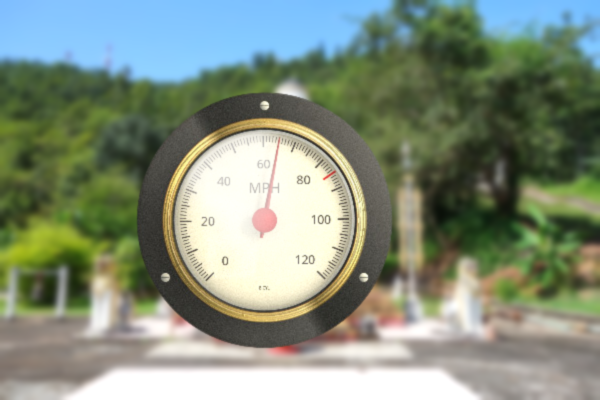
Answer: mph 65
